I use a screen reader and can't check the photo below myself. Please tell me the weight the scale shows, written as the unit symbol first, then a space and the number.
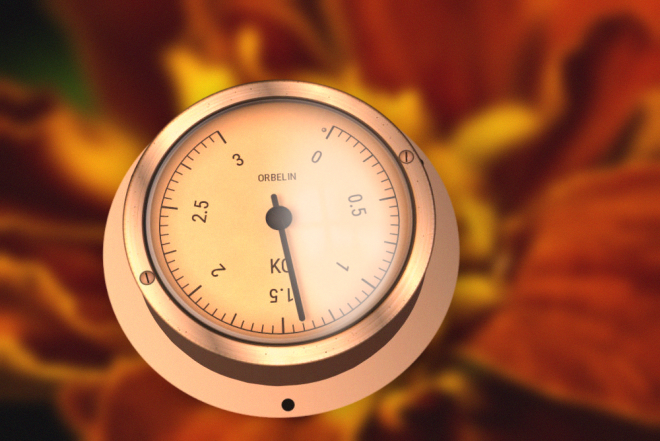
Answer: kg 1.4
